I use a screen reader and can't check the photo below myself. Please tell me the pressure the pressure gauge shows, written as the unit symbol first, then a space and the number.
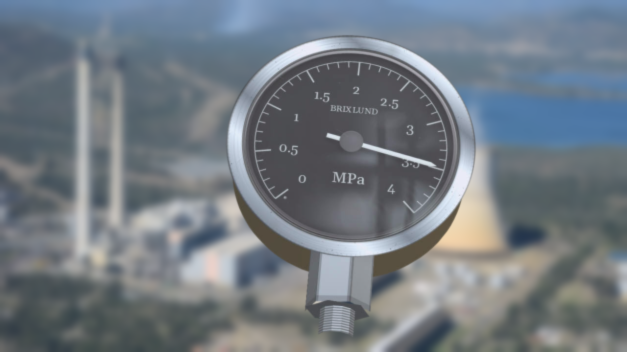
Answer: MPa 3.5
